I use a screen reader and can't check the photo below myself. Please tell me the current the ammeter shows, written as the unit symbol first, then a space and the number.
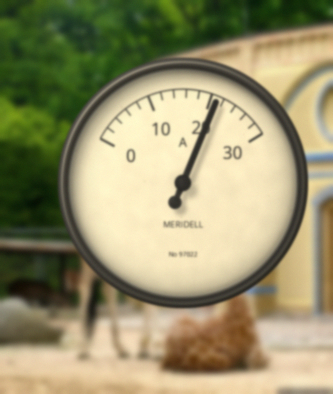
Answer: A 21
